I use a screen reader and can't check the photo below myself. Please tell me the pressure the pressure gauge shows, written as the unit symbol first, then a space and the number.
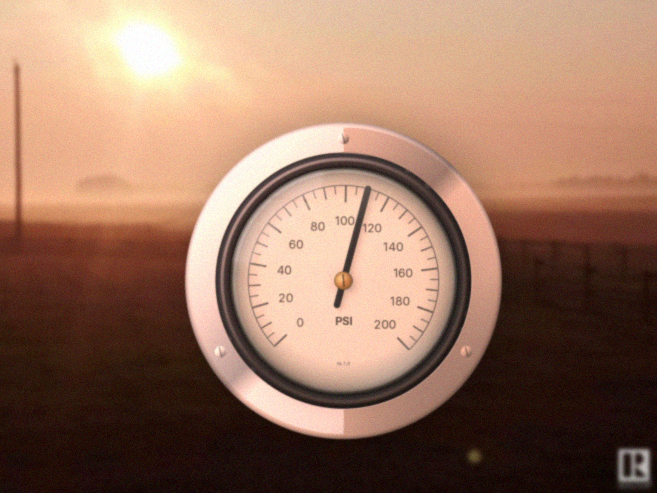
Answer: psi 110
